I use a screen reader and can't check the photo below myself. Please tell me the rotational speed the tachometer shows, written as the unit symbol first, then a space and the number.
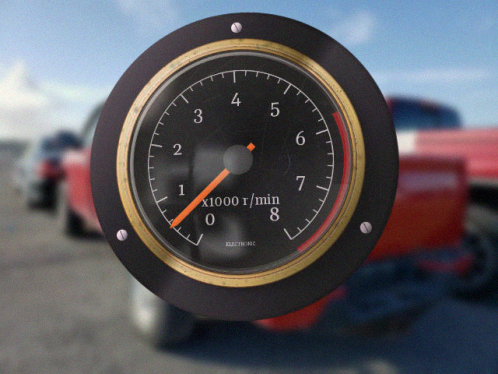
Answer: rpm 500
